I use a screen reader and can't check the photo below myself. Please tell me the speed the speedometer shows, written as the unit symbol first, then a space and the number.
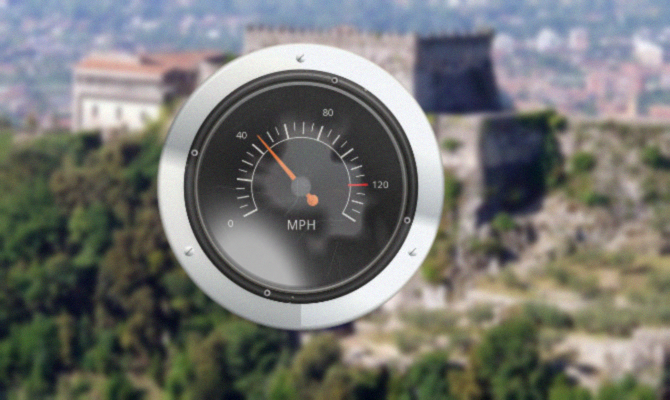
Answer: mph 45
